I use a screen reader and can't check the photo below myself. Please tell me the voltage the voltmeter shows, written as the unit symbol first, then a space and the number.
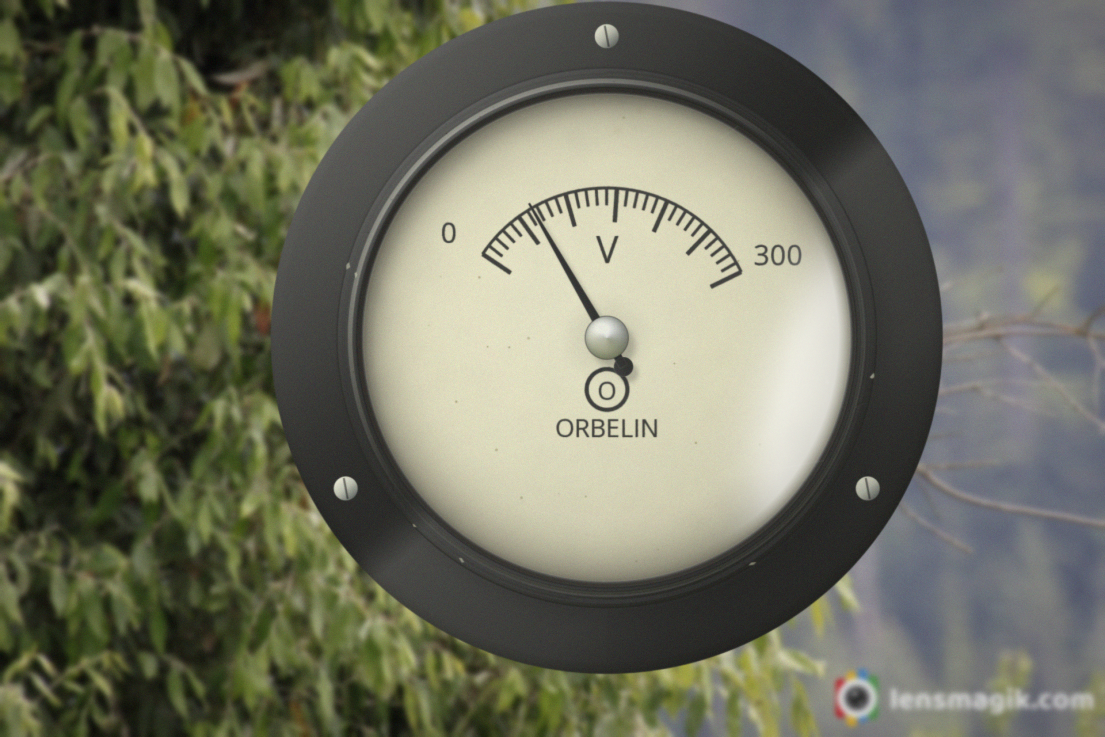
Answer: V 65
